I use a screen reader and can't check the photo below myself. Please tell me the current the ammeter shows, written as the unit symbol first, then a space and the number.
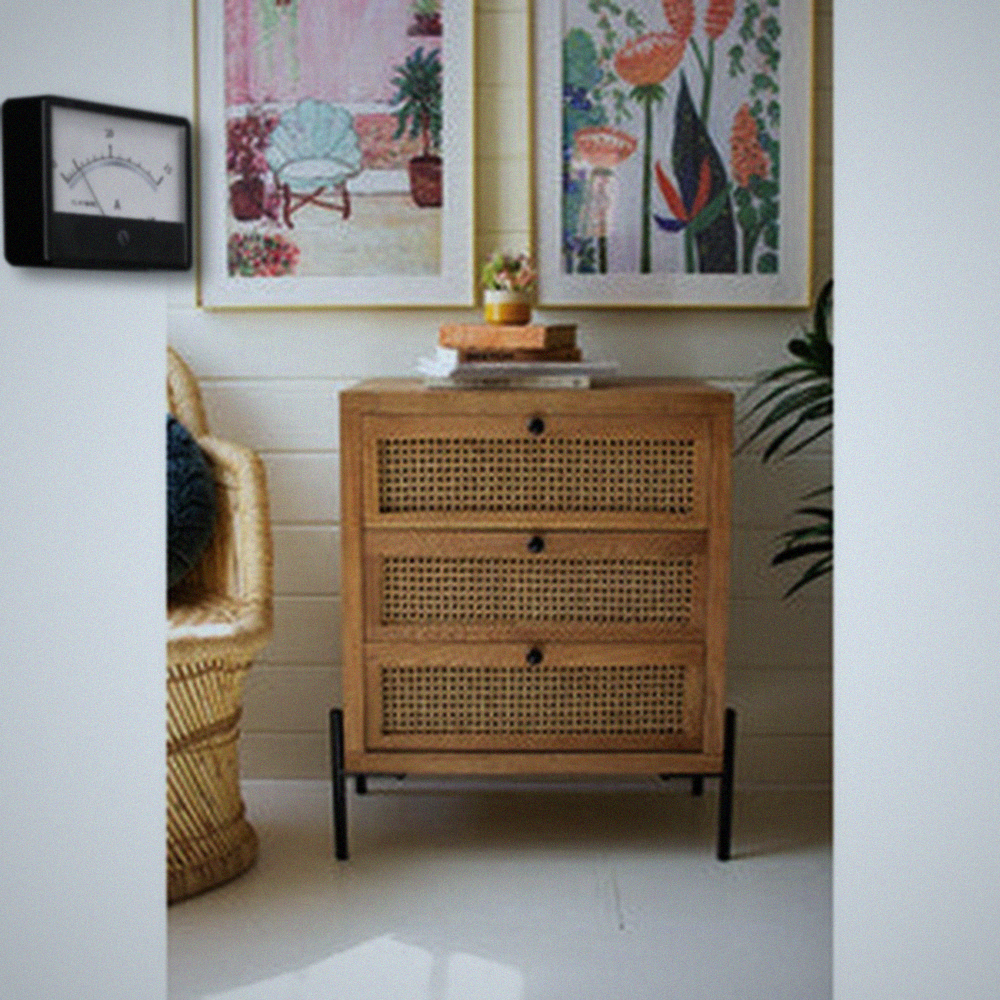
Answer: A 5
